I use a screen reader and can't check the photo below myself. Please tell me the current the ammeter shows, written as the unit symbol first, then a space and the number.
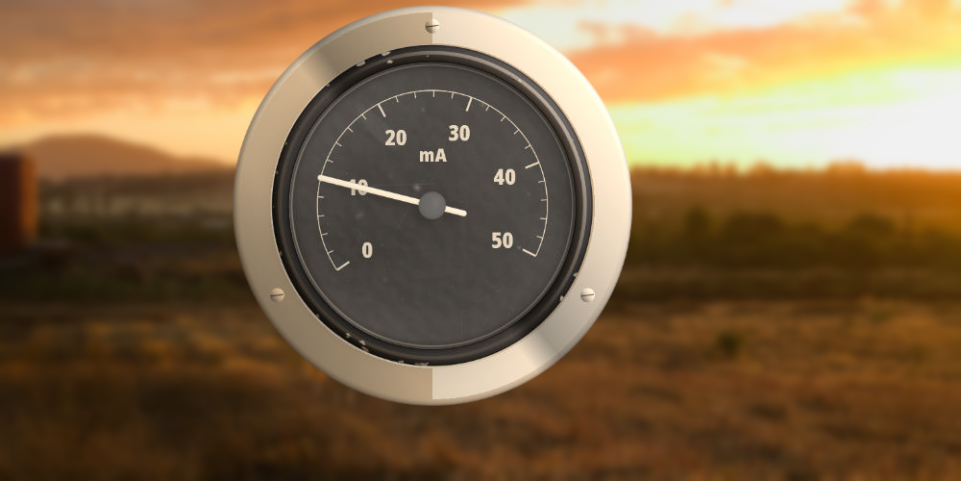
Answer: mA 10
